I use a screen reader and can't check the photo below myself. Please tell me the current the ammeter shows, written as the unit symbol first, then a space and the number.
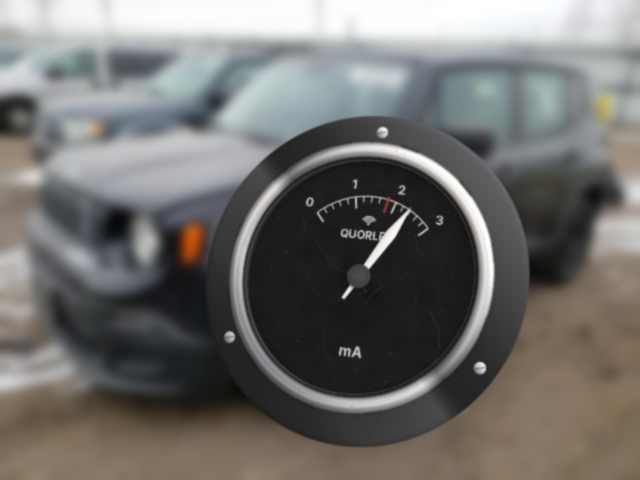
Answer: mA 2.4
